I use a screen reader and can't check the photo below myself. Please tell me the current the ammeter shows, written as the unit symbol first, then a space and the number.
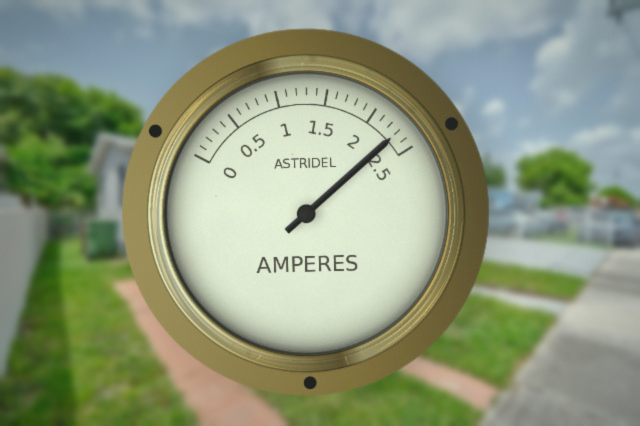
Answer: A 2.3
